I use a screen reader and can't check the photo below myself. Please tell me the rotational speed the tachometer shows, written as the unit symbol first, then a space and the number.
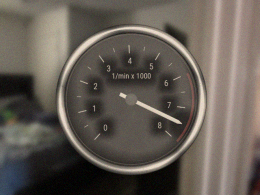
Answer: rpm 7500
